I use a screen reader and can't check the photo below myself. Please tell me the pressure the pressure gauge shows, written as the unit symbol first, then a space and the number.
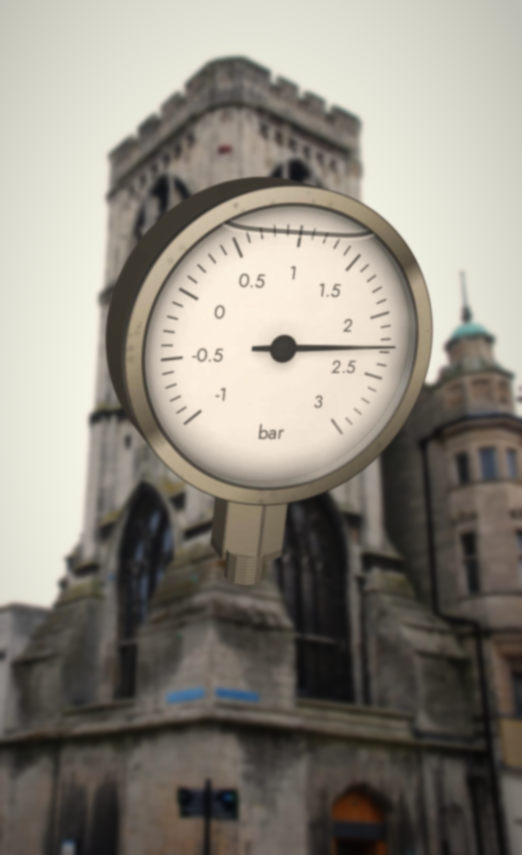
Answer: bar 2.25
